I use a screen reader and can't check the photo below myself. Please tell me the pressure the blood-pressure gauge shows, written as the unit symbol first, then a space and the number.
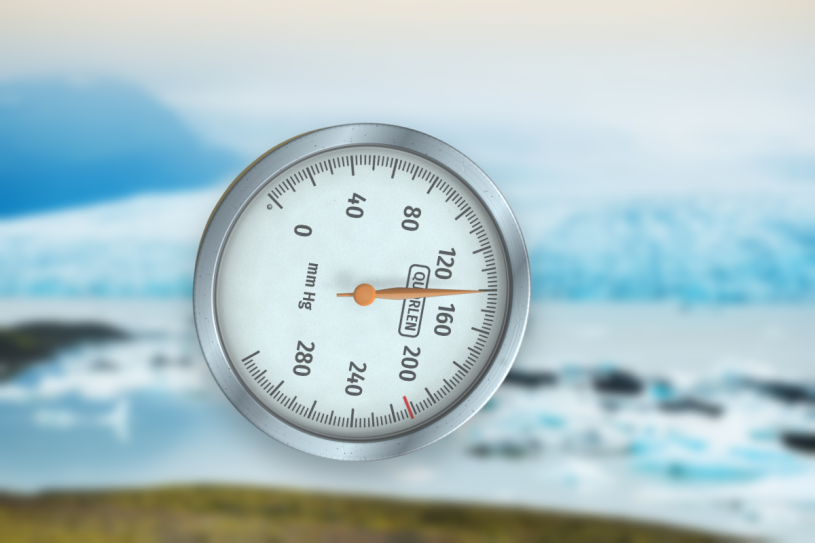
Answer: mmHg 140
